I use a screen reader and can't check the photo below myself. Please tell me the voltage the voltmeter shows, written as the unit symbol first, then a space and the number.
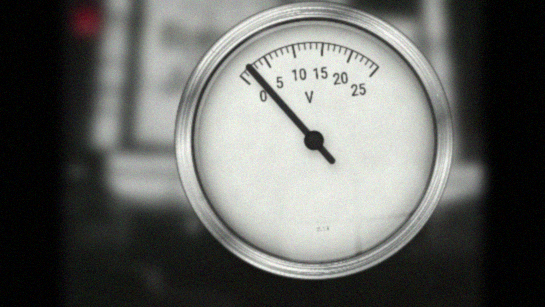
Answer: V 2
